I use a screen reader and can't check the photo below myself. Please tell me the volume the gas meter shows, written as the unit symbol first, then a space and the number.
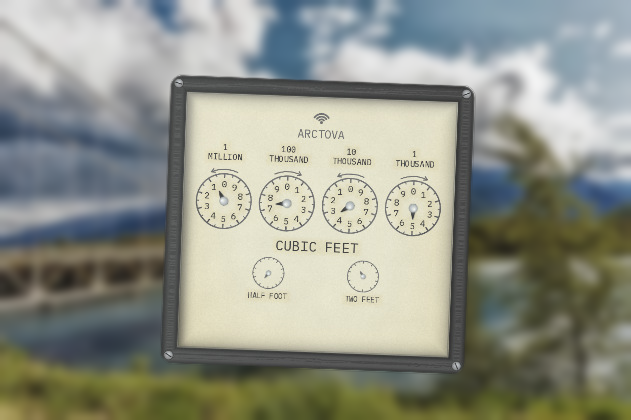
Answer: ft³ 73500
